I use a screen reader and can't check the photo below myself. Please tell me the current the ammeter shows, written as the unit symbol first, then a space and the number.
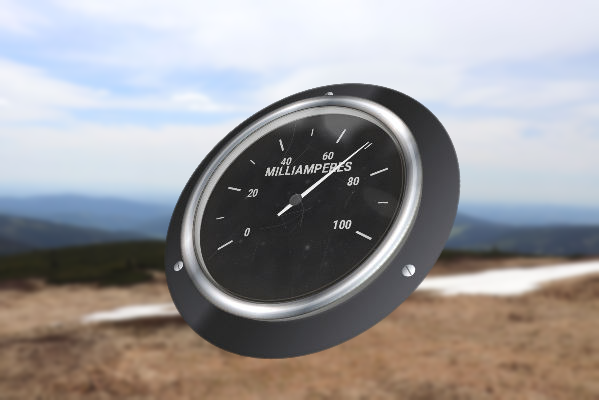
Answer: mA 70
